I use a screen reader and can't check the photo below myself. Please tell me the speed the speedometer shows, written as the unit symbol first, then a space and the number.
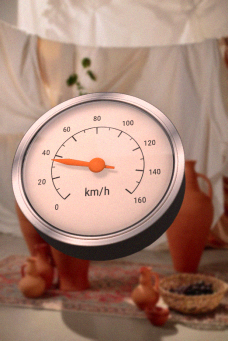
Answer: km/h 35
